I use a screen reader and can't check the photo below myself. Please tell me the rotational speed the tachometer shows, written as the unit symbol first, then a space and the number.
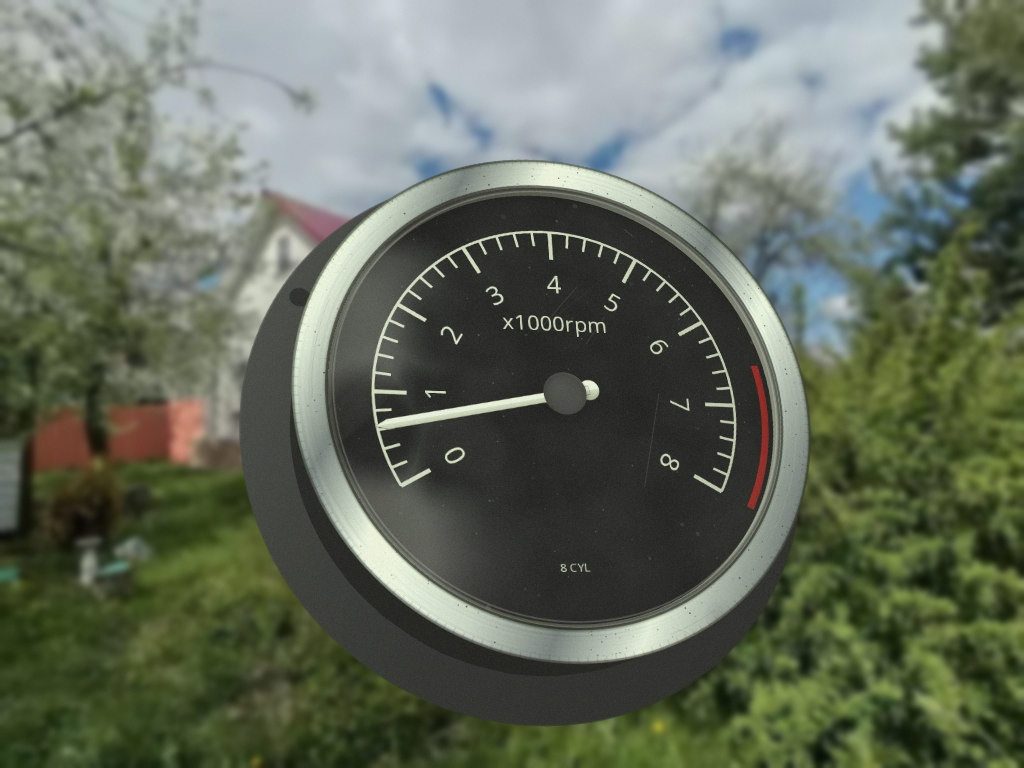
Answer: rpm 600
